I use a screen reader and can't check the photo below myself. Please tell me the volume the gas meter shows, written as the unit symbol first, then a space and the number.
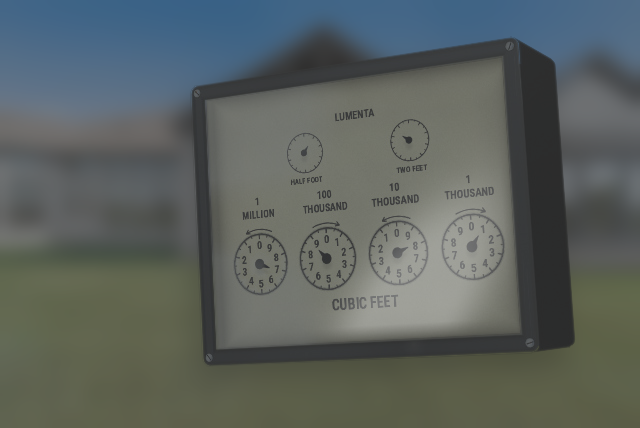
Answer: ft³ 688100
